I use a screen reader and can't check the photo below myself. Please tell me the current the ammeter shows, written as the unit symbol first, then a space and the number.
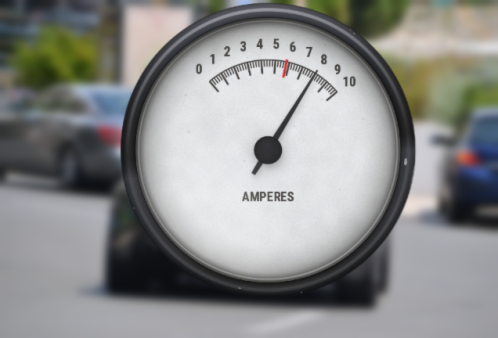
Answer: A 8
